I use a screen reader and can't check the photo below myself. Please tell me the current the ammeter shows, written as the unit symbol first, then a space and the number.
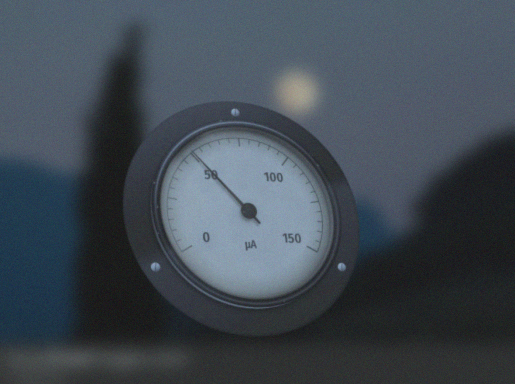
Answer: µA 50
